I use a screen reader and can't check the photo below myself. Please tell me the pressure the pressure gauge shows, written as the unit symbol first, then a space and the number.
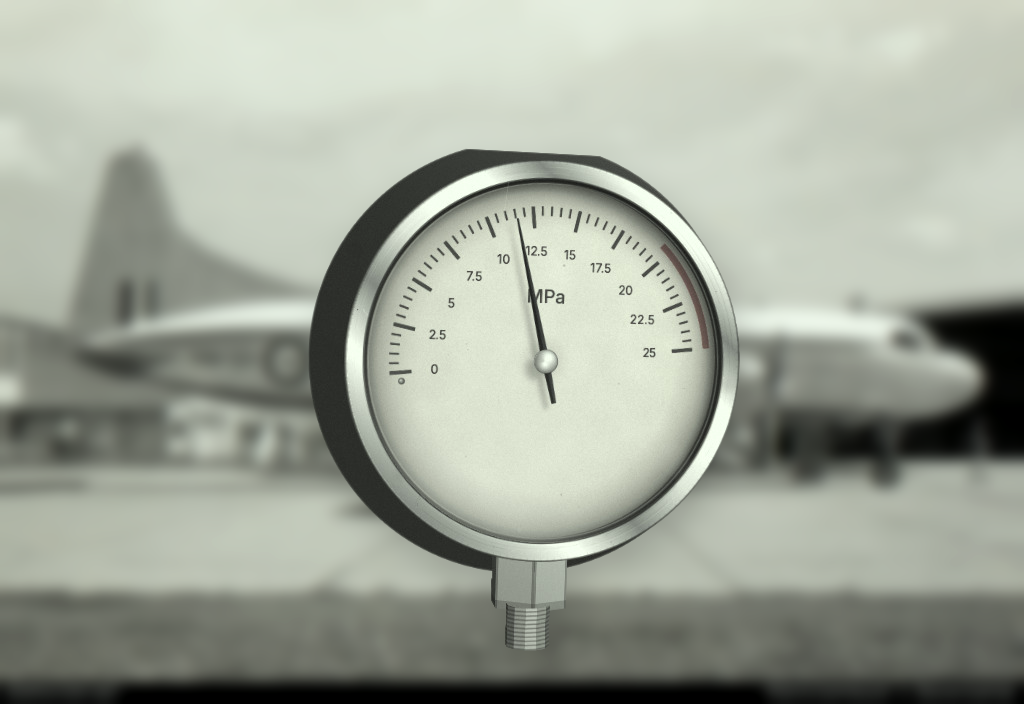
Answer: MPa 11.5
